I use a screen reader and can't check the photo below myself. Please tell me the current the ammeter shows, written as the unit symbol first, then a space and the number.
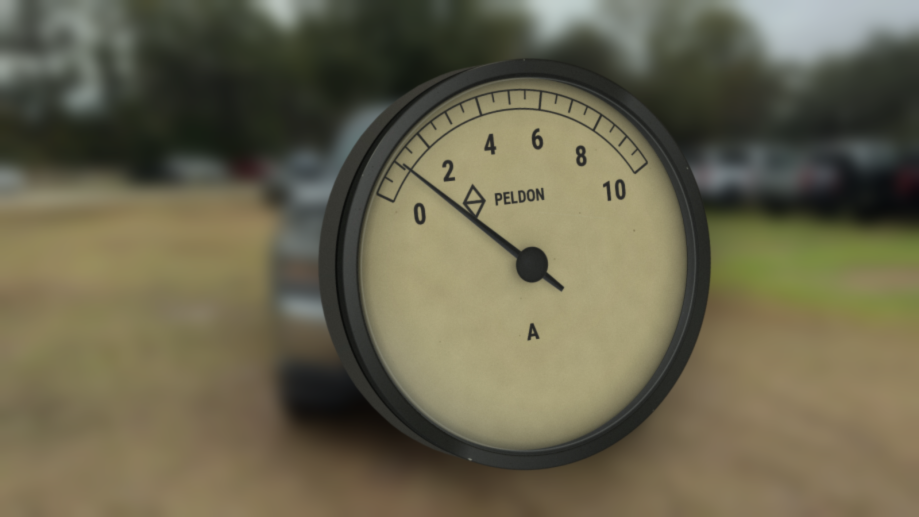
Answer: A 1
